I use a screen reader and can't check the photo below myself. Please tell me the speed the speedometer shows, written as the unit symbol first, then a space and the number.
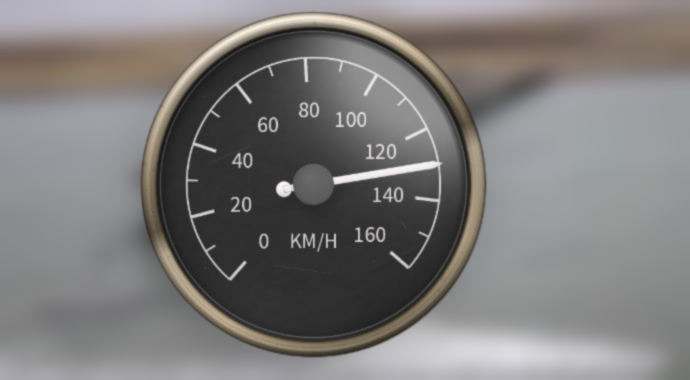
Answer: km/h 130
